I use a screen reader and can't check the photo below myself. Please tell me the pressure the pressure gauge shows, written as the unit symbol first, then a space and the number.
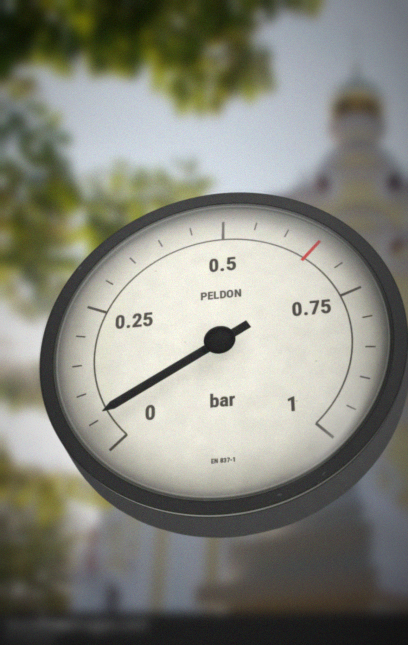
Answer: bar 0.05
